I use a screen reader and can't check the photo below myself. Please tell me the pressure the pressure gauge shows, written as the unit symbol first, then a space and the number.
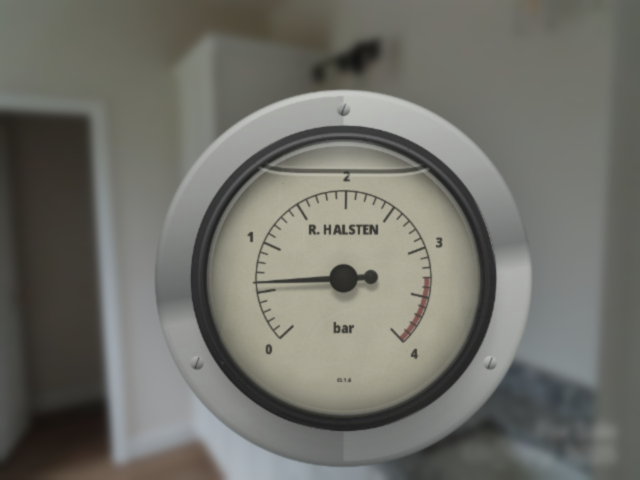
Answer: bar 0.6
